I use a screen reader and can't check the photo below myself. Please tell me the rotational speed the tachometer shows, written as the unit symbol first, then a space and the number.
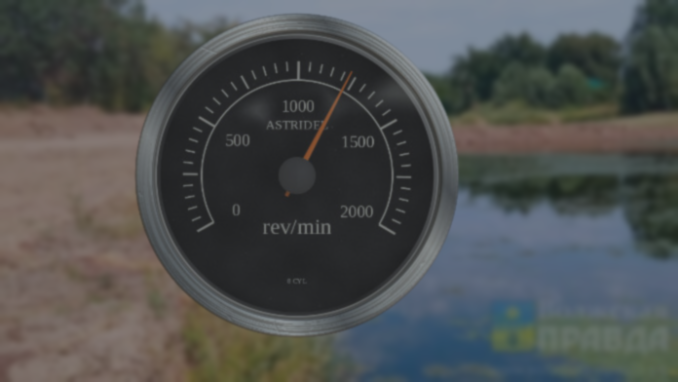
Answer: rpm 1225
